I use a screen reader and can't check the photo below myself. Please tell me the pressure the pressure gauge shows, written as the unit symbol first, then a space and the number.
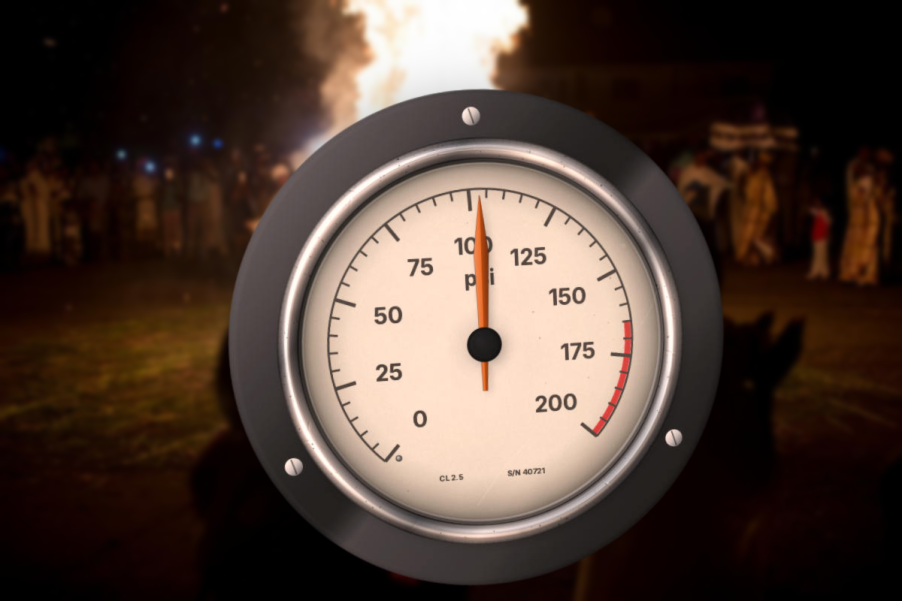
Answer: psi 102.5
